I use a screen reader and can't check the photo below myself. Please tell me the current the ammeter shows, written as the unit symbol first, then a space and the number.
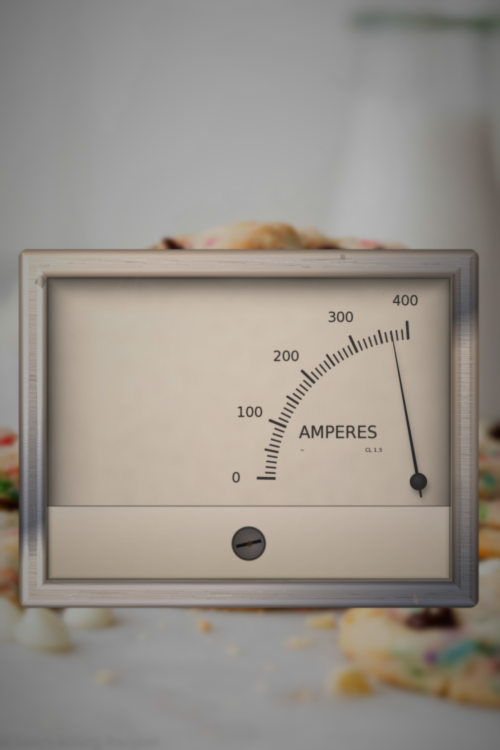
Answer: A 370
